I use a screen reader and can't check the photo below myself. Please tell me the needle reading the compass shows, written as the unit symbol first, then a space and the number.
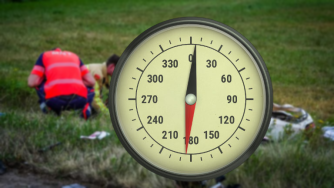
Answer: ° 185
